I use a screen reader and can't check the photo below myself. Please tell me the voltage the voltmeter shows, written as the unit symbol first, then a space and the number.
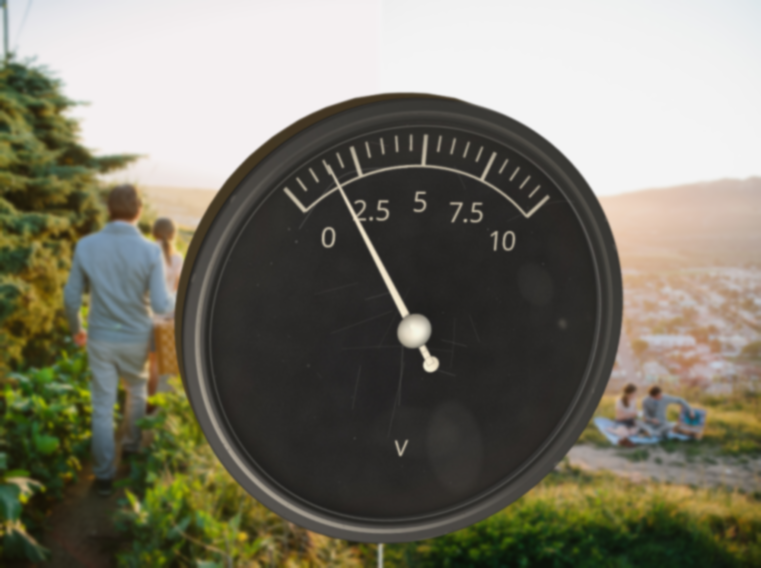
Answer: V 1.5
